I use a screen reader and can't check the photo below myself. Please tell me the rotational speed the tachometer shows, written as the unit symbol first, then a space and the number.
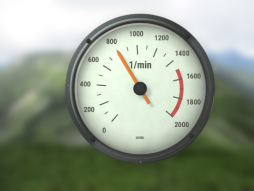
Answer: rpm 800
